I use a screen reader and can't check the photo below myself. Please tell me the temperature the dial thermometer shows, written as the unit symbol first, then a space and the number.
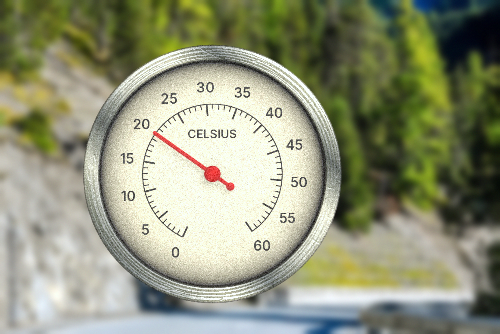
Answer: °C 20
